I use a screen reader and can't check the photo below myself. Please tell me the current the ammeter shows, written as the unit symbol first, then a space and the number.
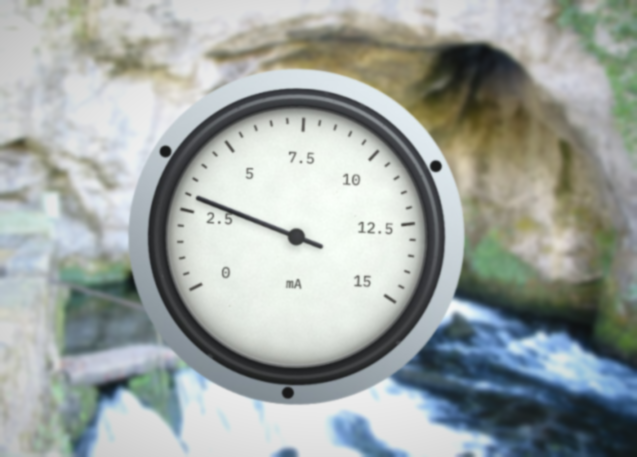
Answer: mA 3
